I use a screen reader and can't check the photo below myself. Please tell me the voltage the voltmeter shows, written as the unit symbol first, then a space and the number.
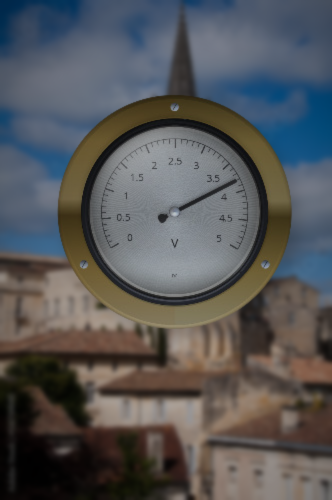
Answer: V 3.8
